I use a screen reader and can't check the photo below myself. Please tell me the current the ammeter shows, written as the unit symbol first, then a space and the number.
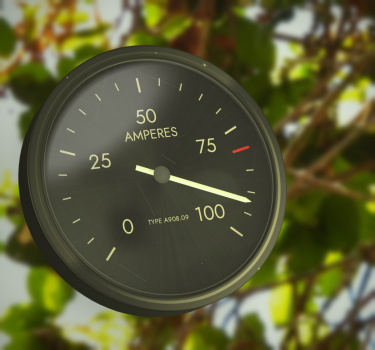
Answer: A 92.5
